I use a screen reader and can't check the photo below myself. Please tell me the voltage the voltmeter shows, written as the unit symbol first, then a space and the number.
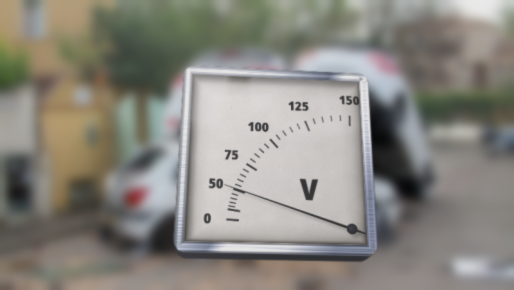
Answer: V 50
